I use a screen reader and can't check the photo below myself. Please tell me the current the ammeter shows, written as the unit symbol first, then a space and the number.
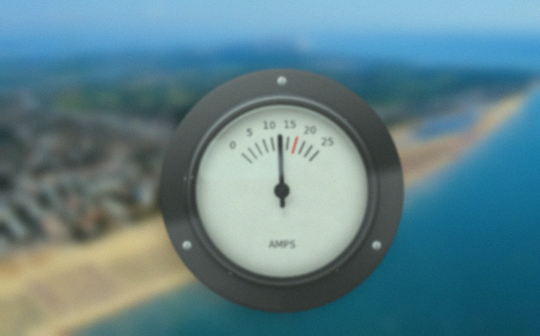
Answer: A 12.5
